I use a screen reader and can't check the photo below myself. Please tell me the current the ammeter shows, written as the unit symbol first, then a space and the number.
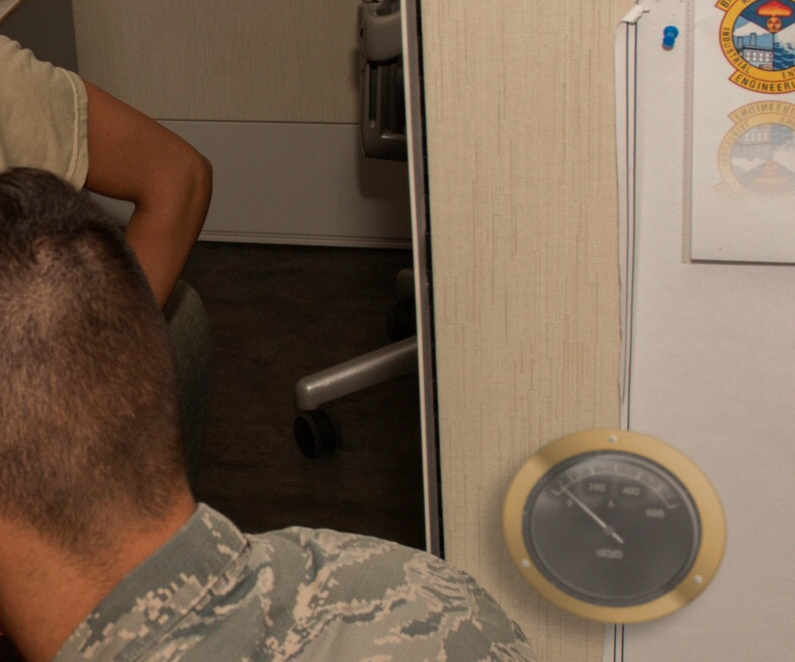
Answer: A 50
